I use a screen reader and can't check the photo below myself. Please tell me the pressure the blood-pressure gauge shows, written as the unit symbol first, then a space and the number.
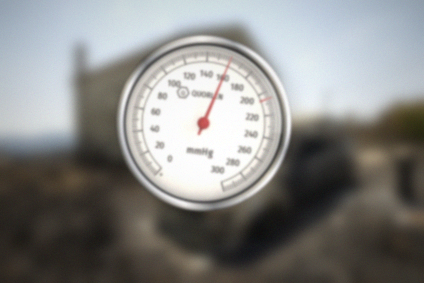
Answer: mmHg 160
